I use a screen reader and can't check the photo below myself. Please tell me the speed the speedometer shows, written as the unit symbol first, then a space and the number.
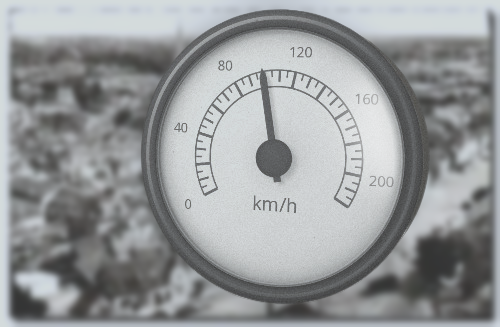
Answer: km/h 100
